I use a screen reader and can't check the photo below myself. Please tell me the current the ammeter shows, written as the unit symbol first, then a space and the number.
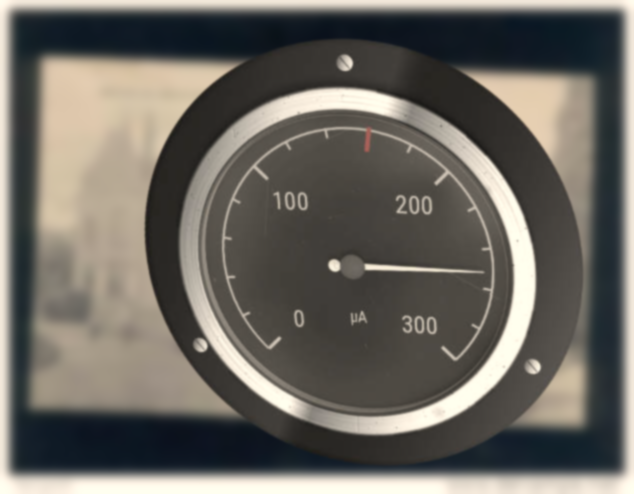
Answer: µA 250
